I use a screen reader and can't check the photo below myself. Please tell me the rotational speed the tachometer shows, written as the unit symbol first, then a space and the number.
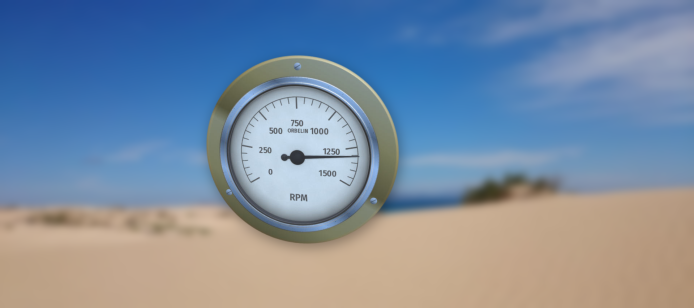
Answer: rpm 1300
